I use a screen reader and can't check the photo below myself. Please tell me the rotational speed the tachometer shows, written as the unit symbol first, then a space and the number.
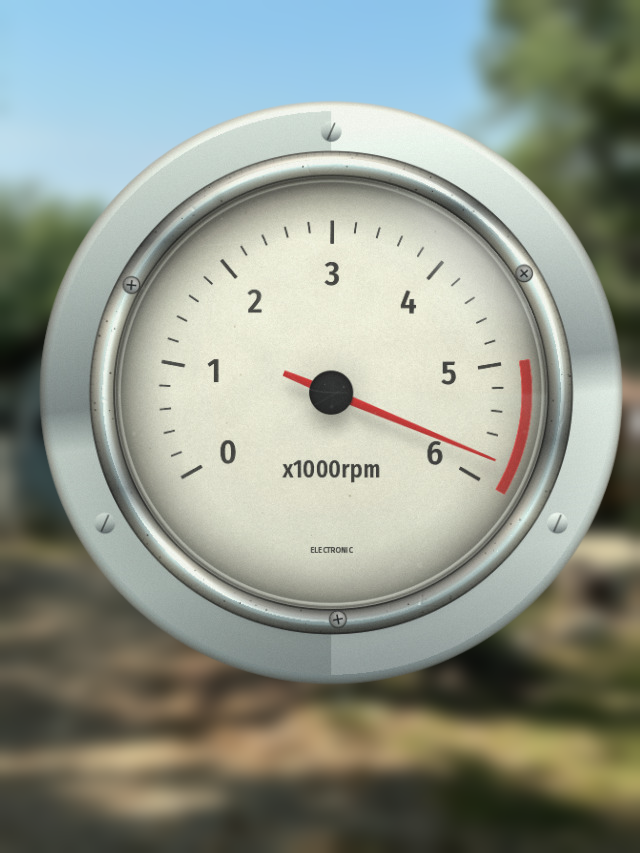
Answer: rpm 5800
